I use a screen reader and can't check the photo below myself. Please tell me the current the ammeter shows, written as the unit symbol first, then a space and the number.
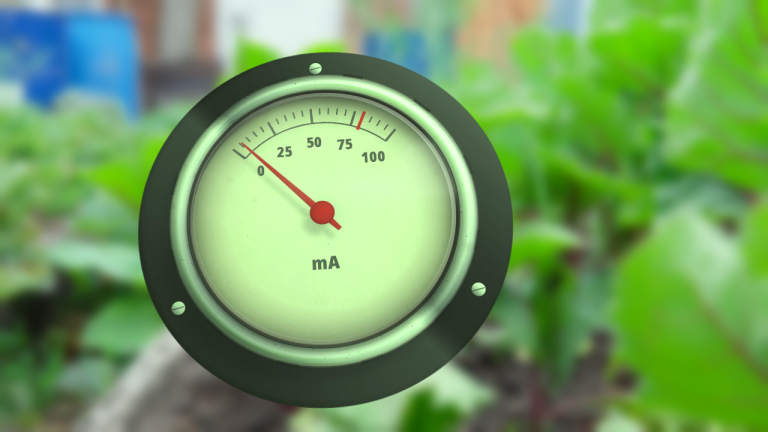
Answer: mA 5
